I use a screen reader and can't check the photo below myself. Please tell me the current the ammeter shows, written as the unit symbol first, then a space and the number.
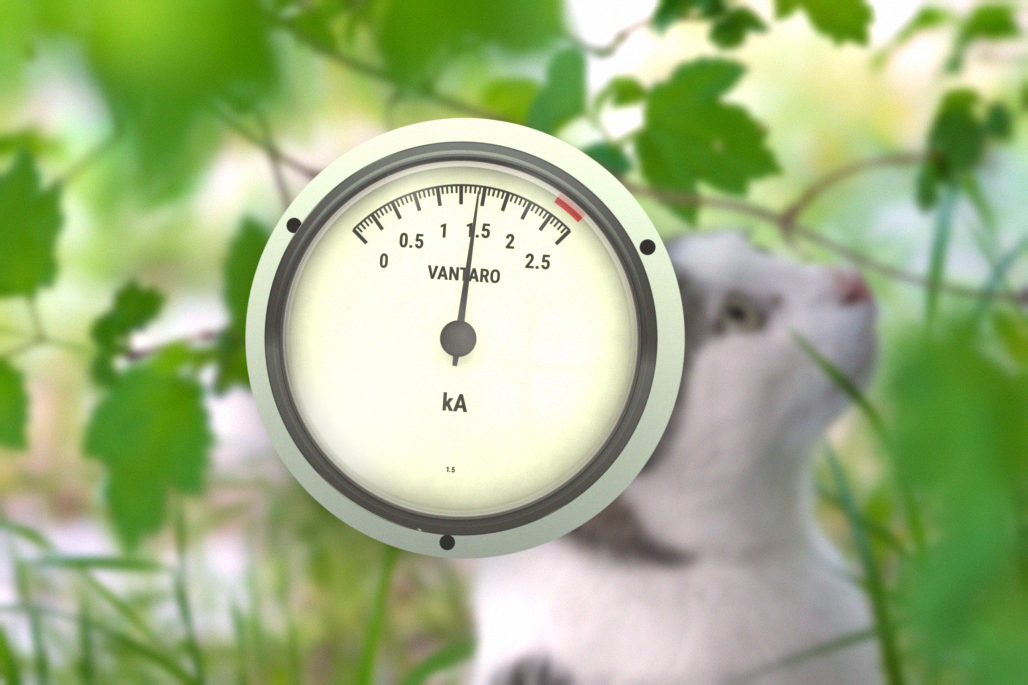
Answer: kA 1.45
